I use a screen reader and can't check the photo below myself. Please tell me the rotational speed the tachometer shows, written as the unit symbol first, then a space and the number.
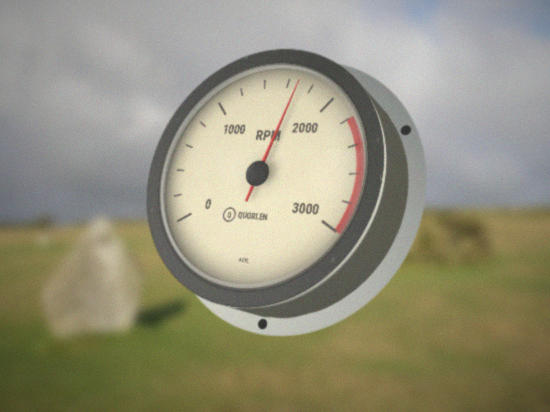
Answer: rpm 1700
